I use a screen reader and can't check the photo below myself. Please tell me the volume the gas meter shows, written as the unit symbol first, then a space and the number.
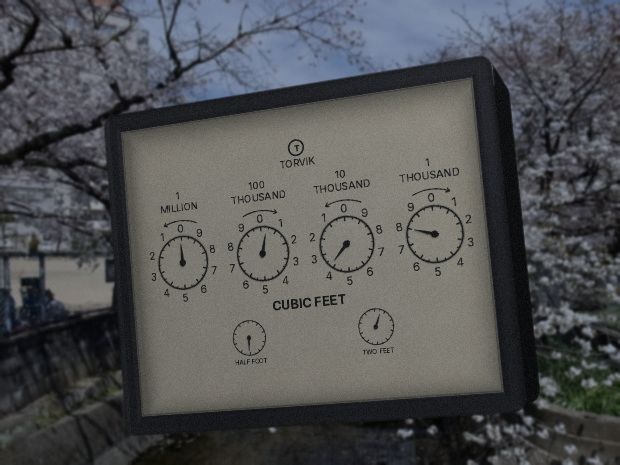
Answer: ft³ 3800
